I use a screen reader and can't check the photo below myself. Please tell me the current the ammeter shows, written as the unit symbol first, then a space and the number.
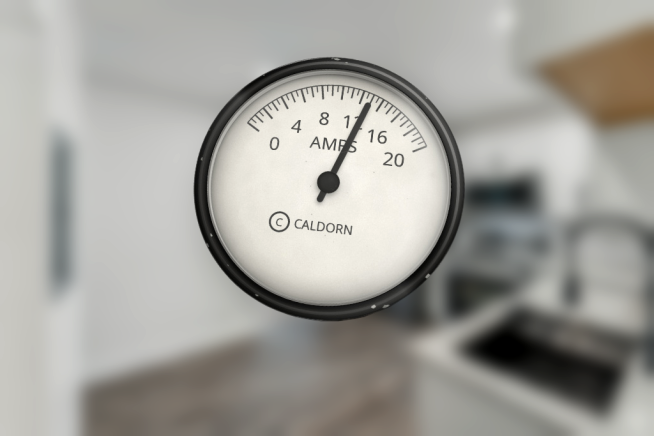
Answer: A 13
